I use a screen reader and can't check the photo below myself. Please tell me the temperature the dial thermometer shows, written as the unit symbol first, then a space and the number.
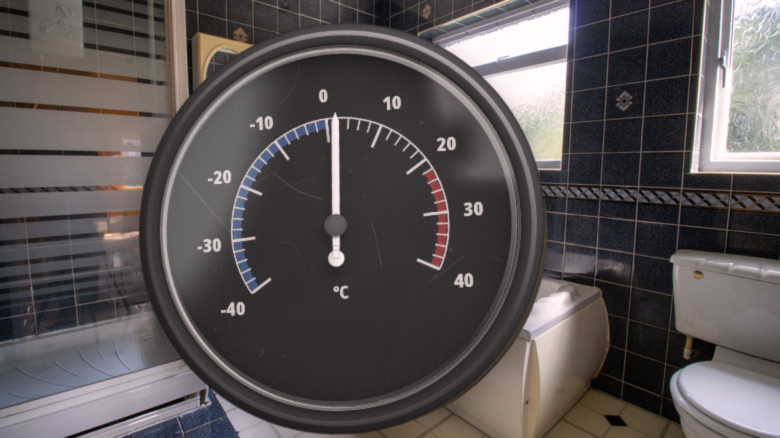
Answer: °C 2
